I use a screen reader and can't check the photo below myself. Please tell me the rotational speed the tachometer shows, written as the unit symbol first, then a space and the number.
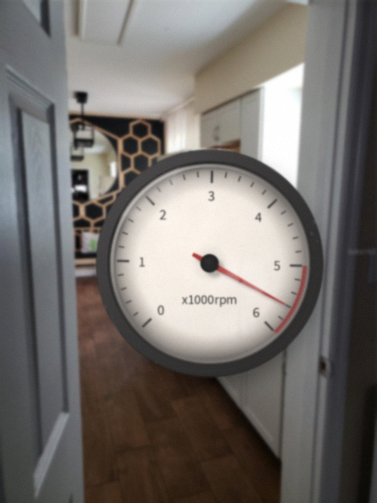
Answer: rpm 5600
